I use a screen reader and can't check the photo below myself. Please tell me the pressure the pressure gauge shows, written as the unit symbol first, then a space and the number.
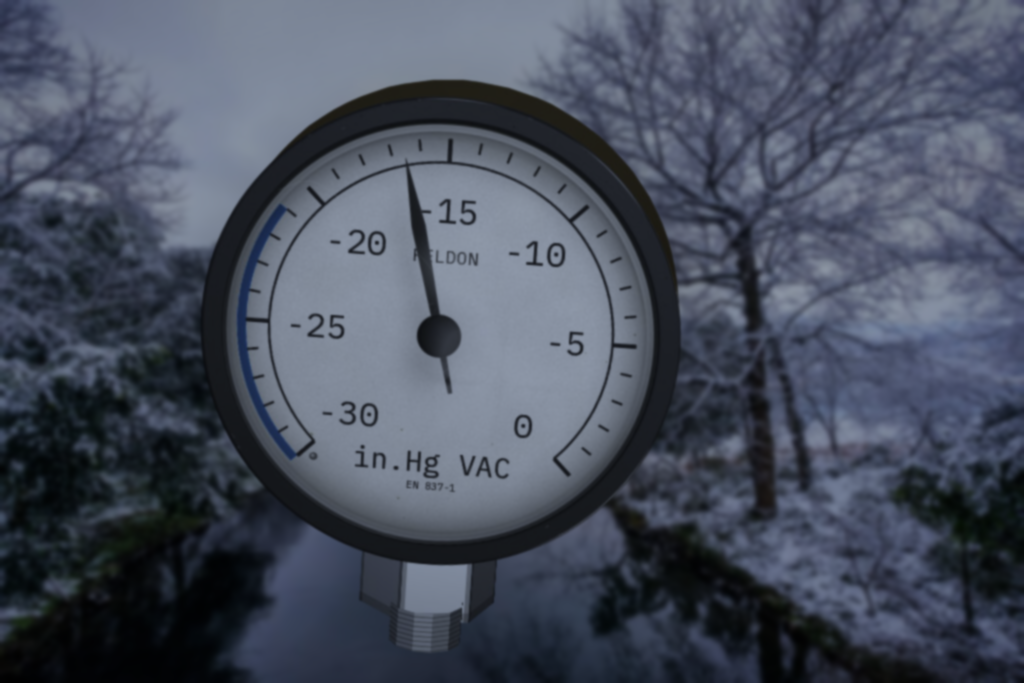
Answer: inHg -16.5
